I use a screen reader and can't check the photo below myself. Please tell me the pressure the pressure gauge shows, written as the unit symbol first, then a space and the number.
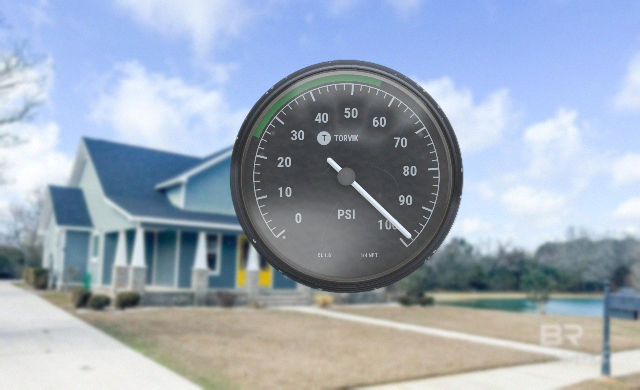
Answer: psi 98
